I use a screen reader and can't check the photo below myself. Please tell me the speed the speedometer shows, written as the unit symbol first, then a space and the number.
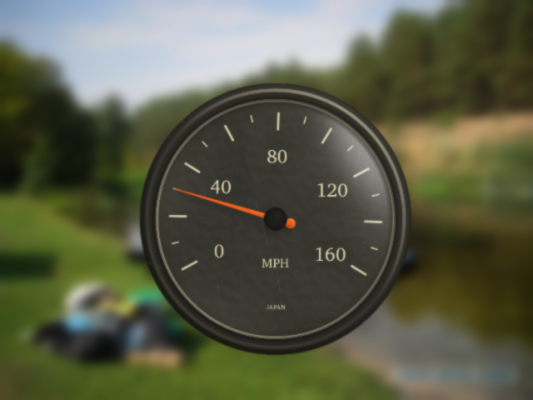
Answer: mph 30
